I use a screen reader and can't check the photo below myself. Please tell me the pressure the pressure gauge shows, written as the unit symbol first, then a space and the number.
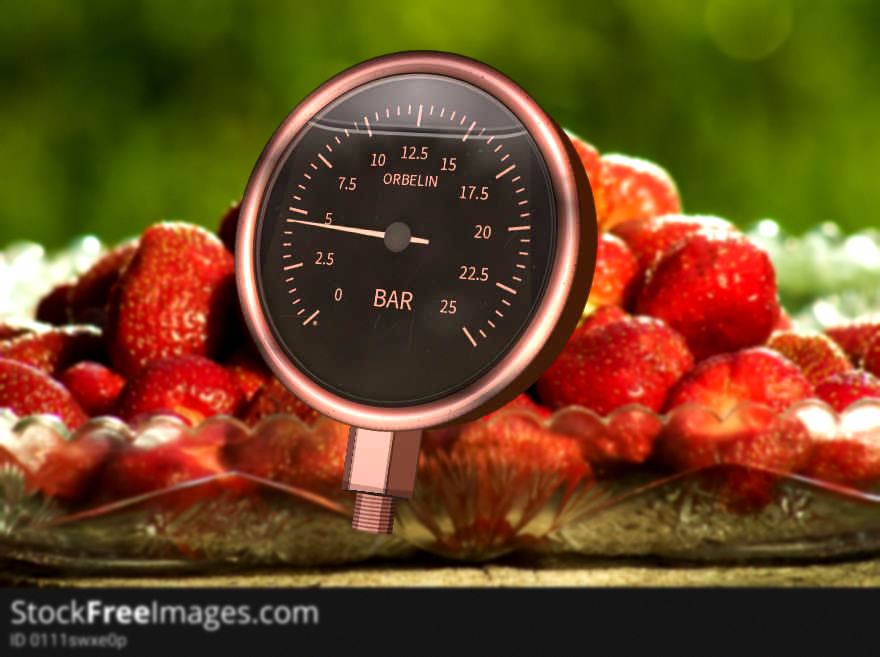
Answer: bar 4.5
